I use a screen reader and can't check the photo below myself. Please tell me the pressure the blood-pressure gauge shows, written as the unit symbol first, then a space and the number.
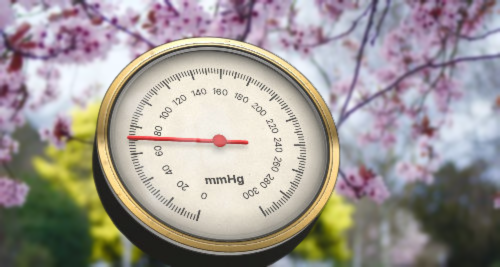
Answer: mmHg 70
